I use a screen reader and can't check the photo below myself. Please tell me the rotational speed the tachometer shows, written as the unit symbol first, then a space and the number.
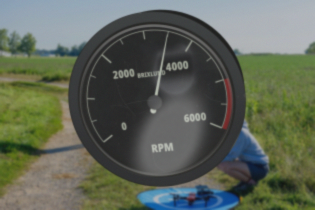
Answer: rpm 3500
